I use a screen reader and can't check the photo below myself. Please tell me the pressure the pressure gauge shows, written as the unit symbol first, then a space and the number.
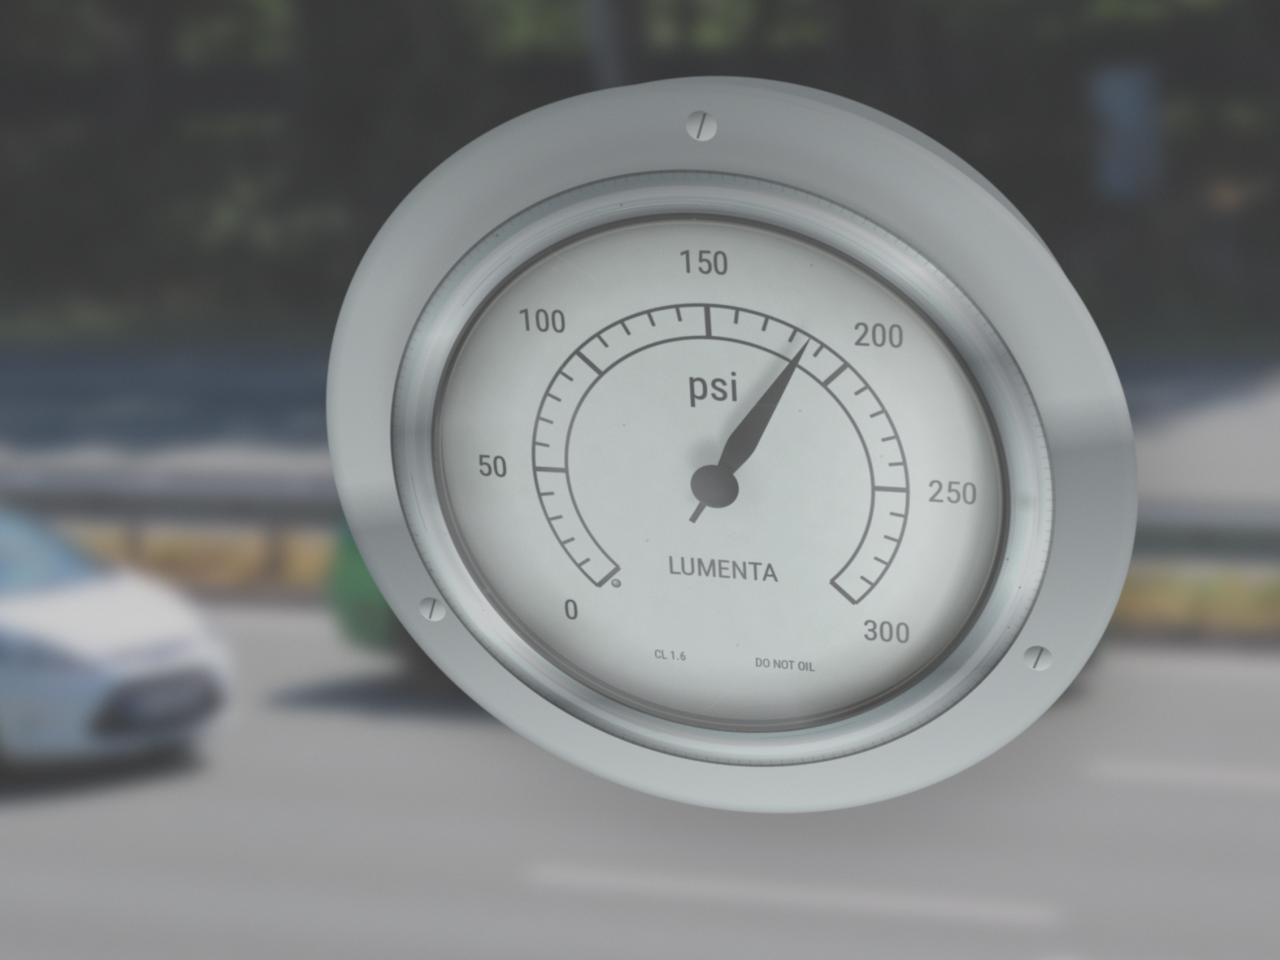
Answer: psi 185
